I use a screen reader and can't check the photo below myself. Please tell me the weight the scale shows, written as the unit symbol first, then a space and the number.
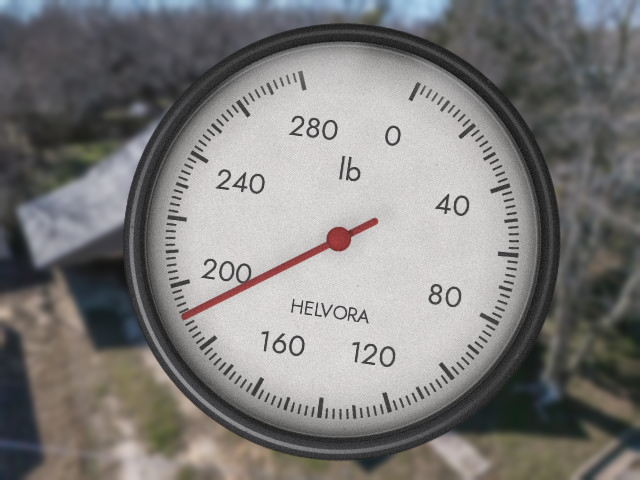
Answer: lb 190
